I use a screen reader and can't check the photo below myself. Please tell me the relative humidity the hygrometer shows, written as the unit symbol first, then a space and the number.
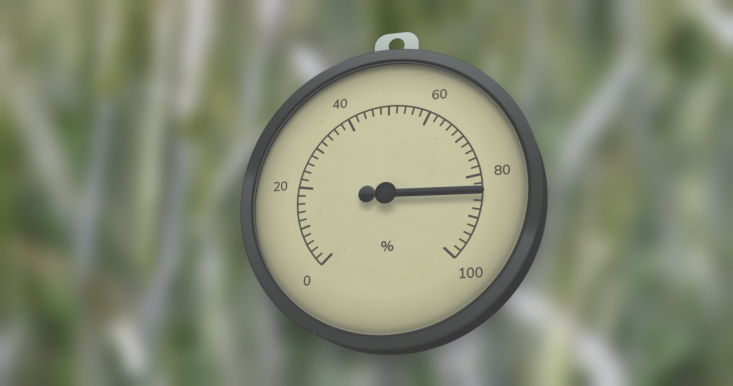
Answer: % 84
